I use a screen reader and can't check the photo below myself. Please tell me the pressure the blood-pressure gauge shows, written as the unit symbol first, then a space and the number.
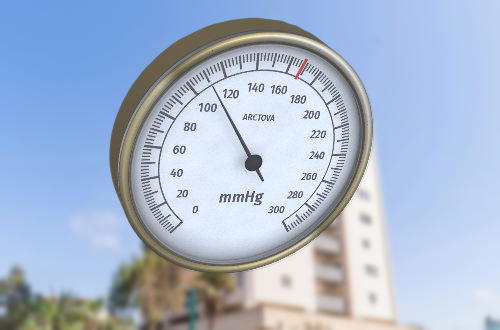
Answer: mmHg 110
